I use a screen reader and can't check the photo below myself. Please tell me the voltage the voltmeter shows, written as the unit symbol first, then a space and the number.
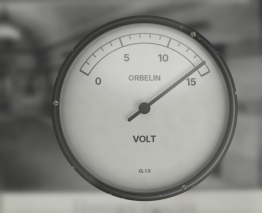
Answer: V 14
